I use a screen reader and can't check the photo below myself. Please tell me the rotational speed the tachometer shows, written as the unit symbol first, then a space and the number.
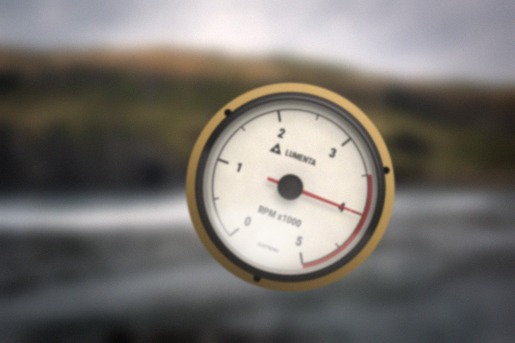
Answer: rpm 4000
